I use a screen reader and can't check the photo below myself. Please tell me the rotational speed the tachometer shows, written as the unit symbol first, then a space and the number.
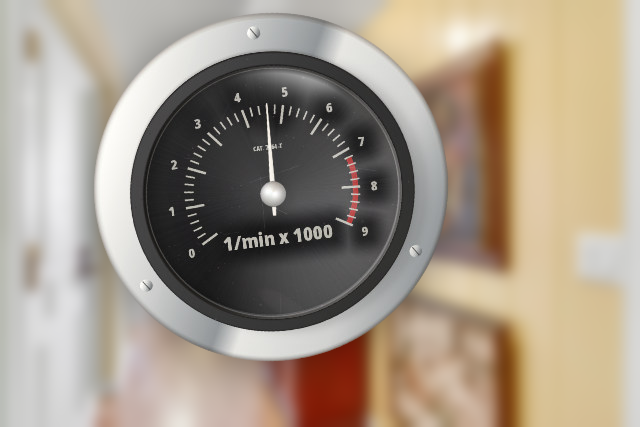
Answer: rpm 4600
